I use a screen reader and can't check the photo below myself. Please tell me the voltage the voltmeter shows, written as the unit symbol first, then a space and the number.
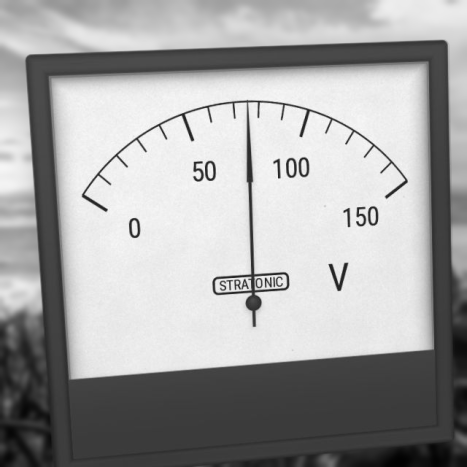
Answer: V 75
